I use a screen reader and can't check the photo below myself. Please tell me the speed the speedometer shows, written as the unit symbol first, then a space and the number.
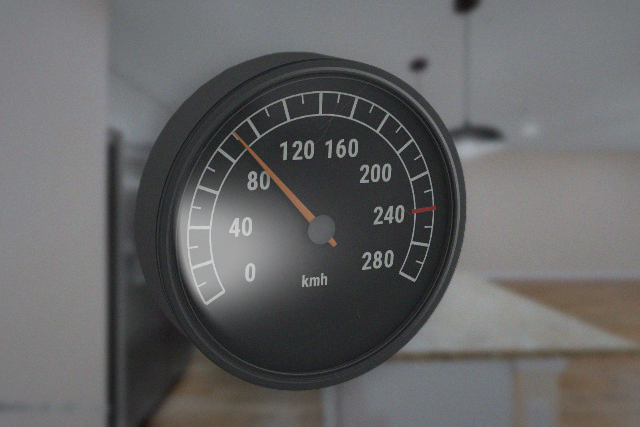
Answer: km/h 90
